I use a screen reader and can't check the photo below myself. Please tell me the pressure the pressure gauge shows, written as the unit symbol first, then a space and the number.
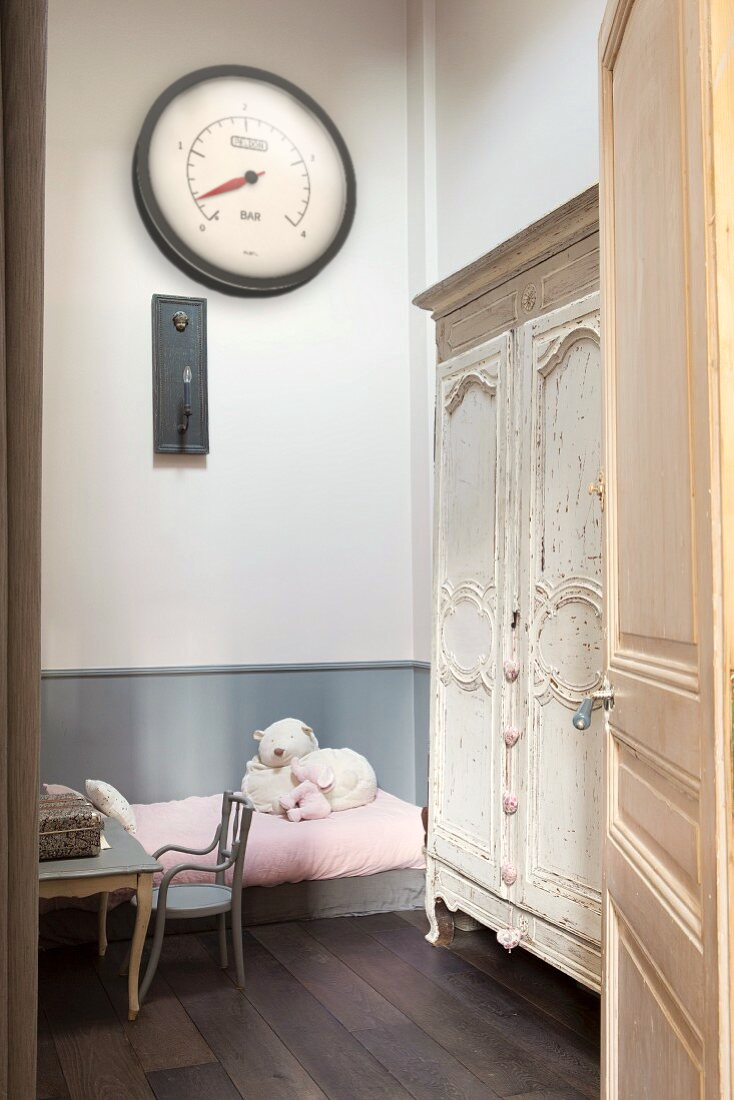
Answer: bar 0.3
